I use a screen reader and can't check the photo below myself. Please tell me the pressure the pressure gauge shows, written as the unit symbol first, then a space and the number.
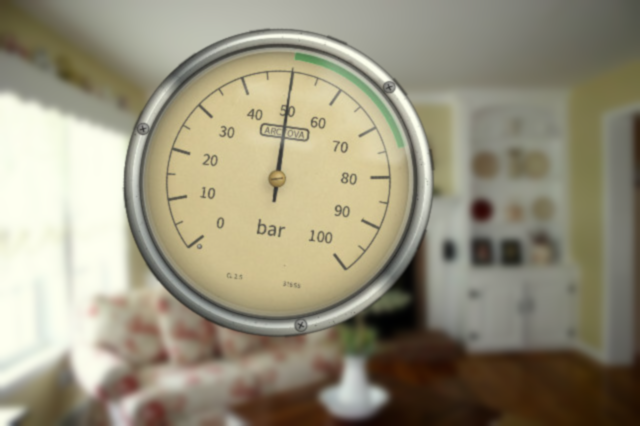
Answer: bar 50
